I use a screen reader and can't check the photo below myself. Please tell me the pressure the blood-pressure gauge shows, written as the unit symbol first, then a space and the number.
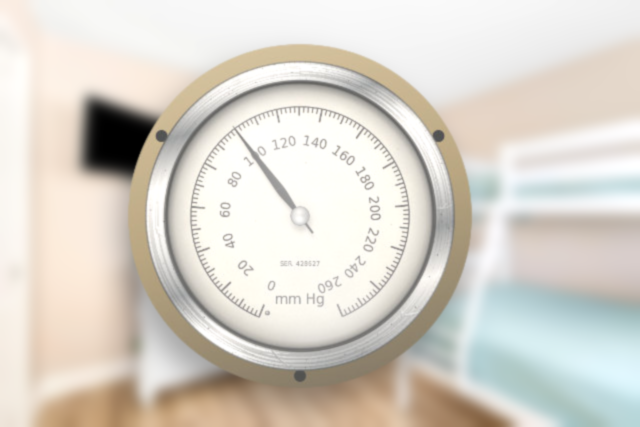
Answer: mmHg 100
